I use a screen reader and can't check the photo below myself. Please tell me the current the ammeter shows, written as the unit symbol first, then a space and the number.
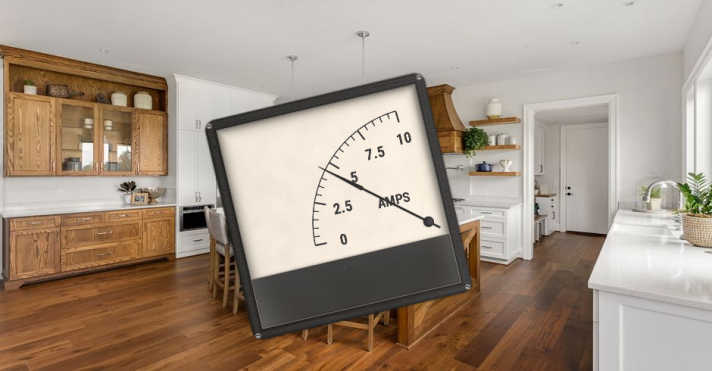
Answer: A 4.5
